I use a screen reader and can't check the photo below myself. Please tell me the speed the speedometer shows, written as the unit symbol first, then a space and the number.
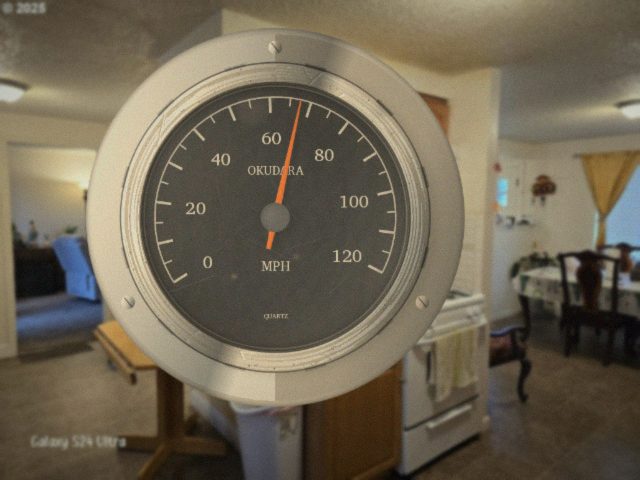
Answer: mph 67.5
